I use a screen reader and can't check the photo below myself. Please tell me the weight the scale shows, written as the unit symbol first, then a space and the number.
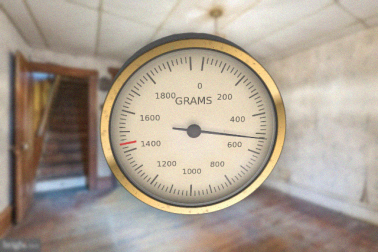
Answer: g 520
